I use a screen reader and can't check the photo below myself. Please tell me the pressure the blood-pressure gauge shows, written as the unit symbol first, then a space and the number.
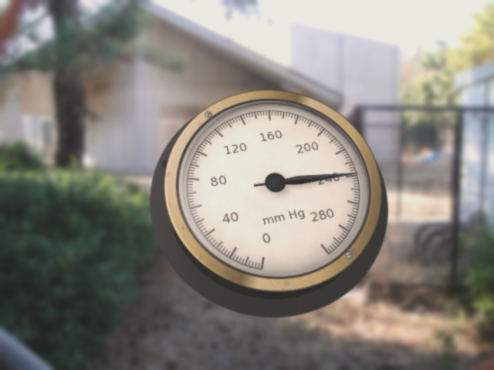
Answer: mmHg 240
